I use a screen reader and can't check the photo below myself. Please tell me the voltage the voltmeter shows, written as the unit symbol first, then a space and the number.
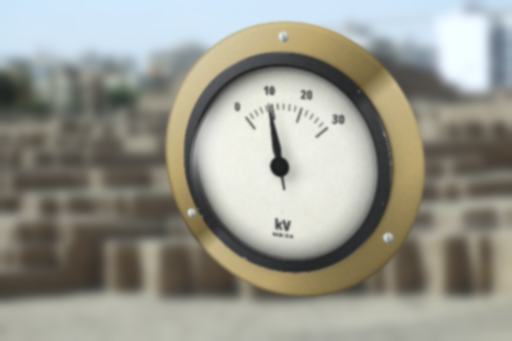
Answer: kV 10
